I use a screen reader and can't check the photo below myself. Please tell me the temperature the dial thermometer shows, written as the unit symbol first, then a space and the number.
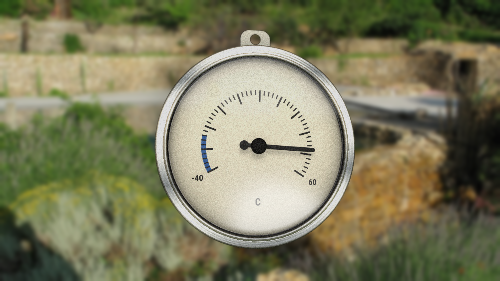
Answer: °C 48
